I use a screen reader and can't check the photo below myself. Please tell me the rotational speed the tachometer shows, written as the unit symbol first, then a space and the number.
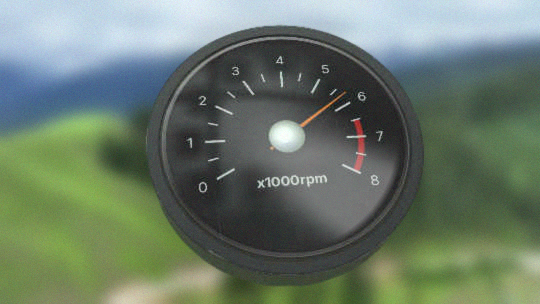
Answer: rpm 5750
